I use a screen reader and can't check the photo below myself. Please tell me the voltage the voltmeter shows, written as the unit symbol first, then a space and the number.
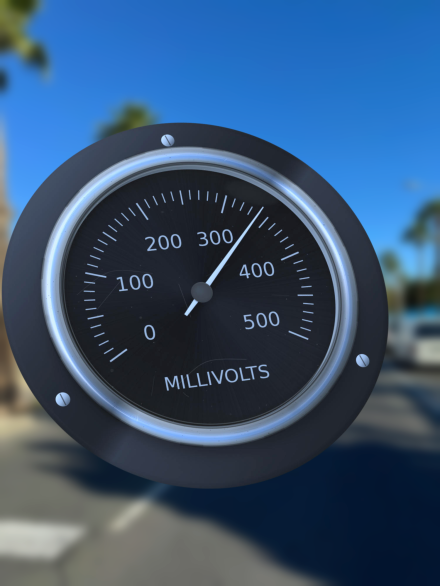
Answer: mV 340
